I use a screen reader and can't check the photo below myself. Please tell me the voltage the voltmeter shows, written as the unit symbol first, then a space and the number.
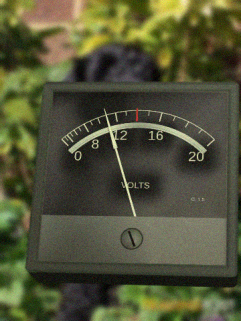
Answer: V 11
